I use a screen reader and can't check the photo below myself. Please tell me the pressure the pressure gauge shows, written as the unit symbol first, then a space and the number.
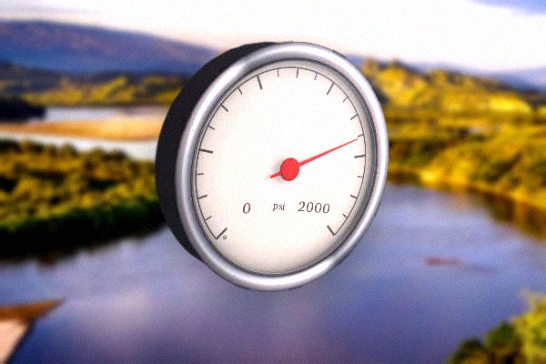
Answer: psi 1500
